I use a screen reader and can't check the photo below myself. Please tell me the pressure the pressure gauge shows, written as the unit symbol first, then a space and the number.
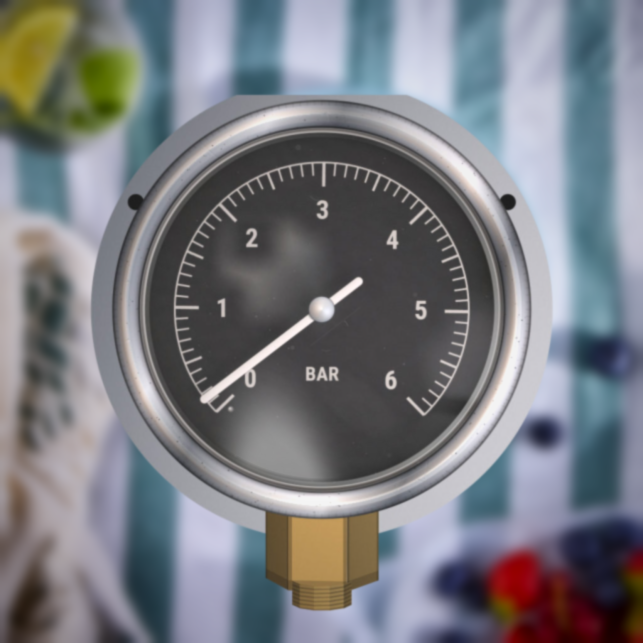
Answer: bar 0.15
